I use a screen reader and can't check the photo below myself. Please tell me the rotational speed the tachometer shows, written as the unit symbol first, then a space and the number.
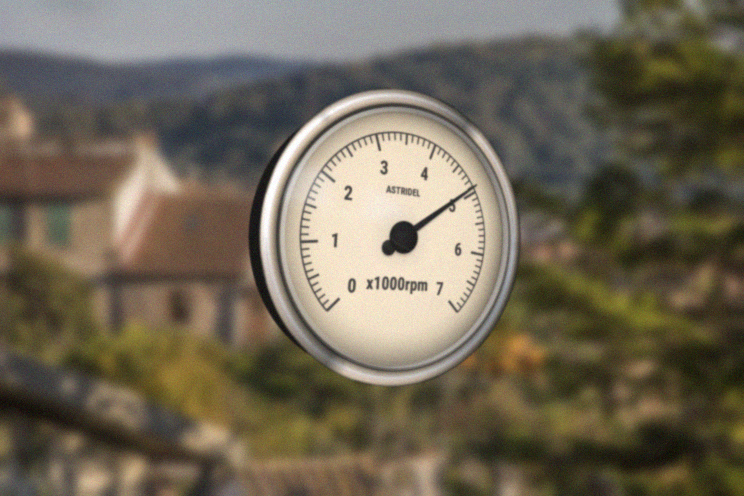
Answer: rpm 4900
